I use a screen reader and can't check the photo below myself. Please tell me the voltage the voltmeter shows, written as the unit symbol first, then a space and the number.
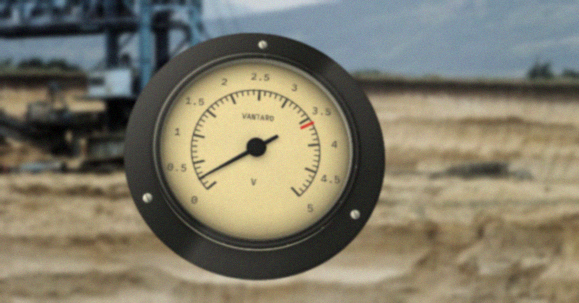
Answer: V 0.2
